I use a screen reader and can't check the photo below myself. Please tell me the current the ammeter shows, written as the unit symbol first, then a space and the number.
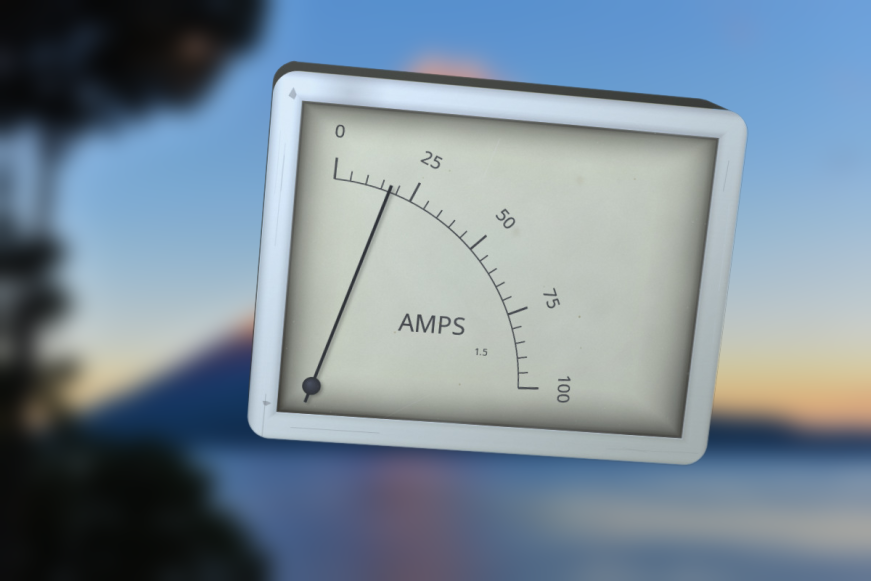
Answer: A 17.5
